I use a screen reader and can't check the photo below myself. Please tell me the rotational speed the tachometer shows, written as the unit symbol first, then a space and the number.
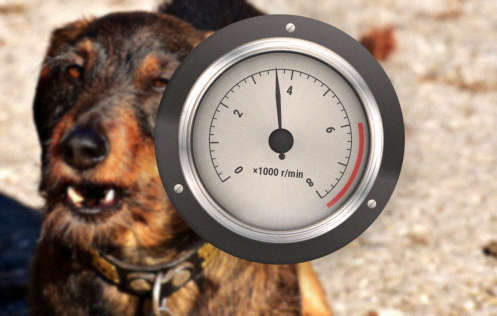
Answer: rpm 3600
